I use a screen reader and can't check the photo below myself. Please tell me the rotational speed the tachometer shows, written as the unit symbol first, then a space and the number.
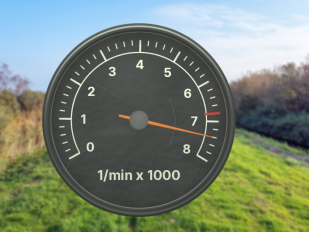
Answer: rpm 7400
